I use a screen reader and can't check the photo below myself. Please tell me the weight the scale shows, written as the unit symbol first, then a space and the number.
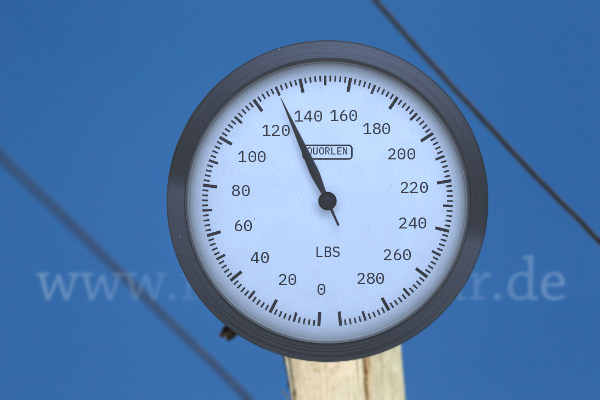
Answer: lb 130
